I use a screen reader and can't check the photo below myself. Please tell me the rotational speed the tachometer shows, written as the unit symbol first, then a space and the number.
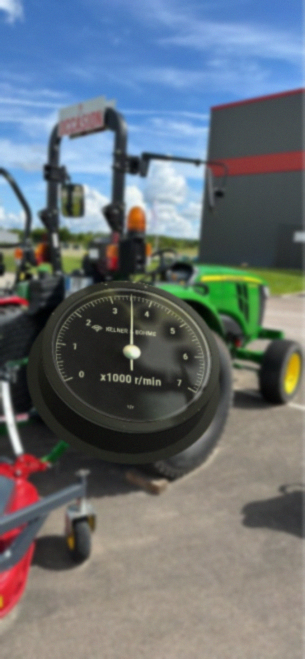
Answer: rpm 3500
